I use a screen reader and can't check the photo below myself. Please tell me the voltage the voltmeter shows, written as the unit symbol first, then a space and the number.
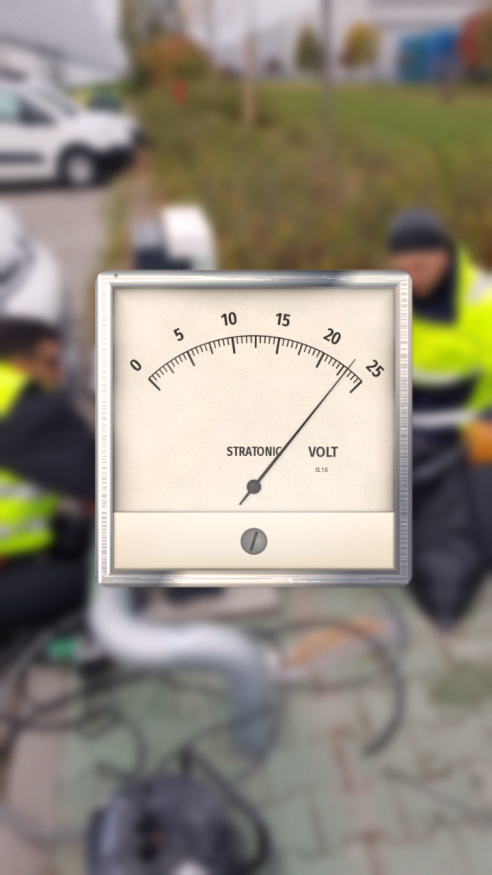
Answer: V 23
